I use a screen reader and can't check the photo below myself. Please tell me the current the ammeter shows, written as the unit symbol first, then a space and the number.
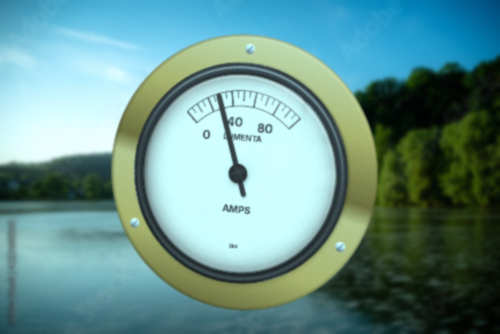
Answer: A 30
